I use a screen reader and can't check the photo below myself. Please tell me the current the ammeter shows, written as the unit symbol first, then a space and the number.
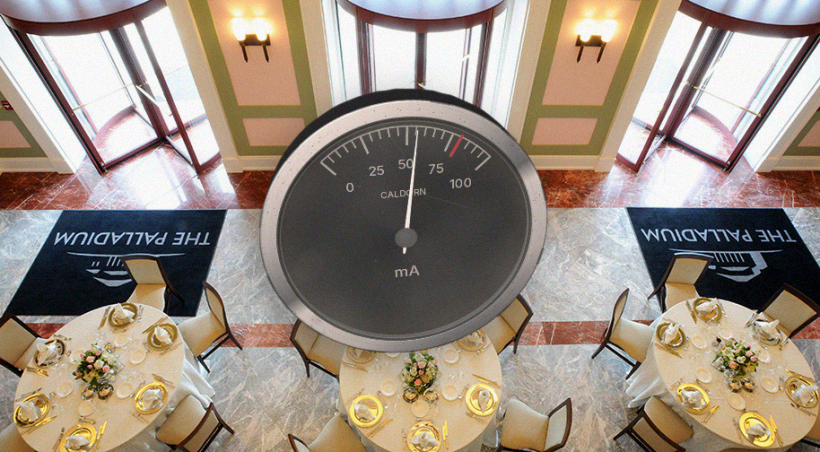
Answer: mA 55
